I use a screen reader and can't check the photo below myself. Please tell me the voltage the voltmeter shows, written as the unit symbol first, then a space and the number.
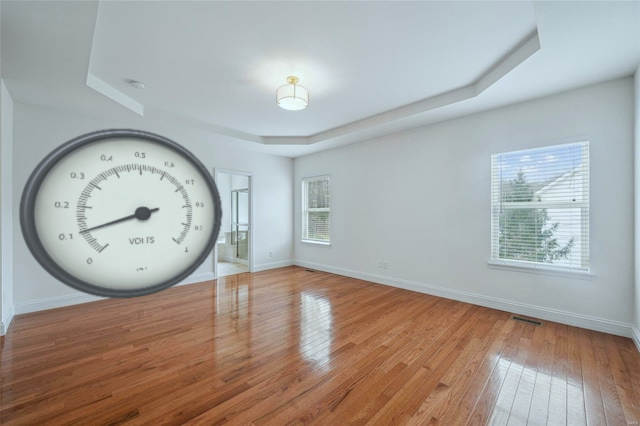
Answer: V 0.1
